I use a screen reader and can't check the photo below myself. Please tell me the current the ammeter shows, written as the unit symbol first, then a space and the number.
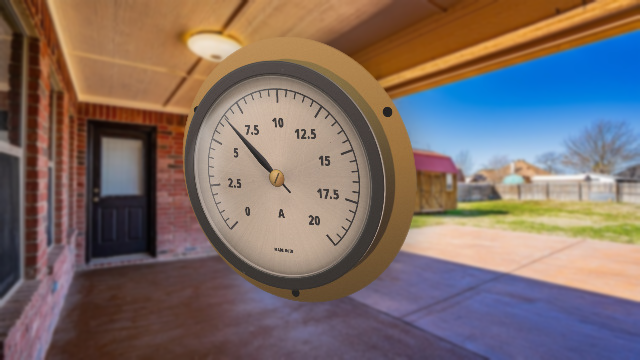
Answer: A 6.5
